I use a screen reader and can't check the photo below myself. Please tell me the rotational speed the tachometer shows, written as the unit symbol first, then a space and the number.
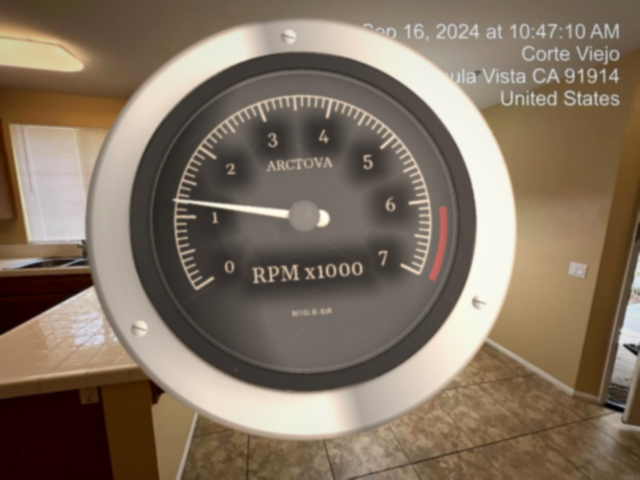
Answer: rpm 1200
